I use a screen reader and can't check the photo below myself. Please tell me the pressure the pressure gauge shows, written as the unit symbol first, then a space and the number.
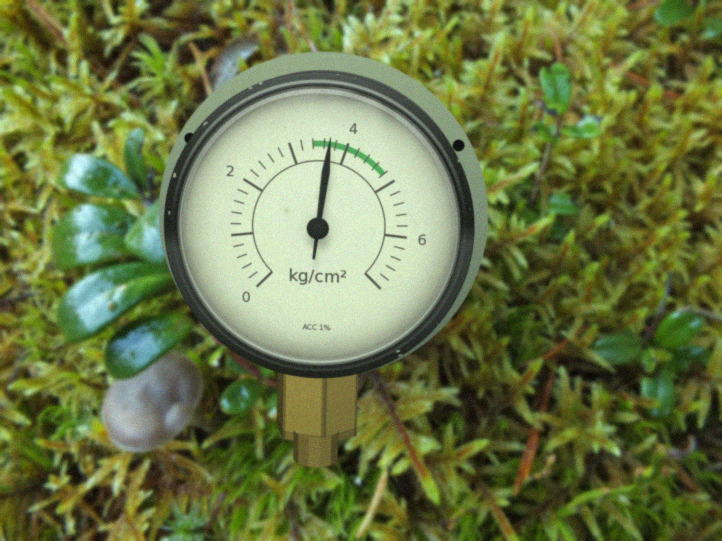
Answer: kg/cm² 3.7
